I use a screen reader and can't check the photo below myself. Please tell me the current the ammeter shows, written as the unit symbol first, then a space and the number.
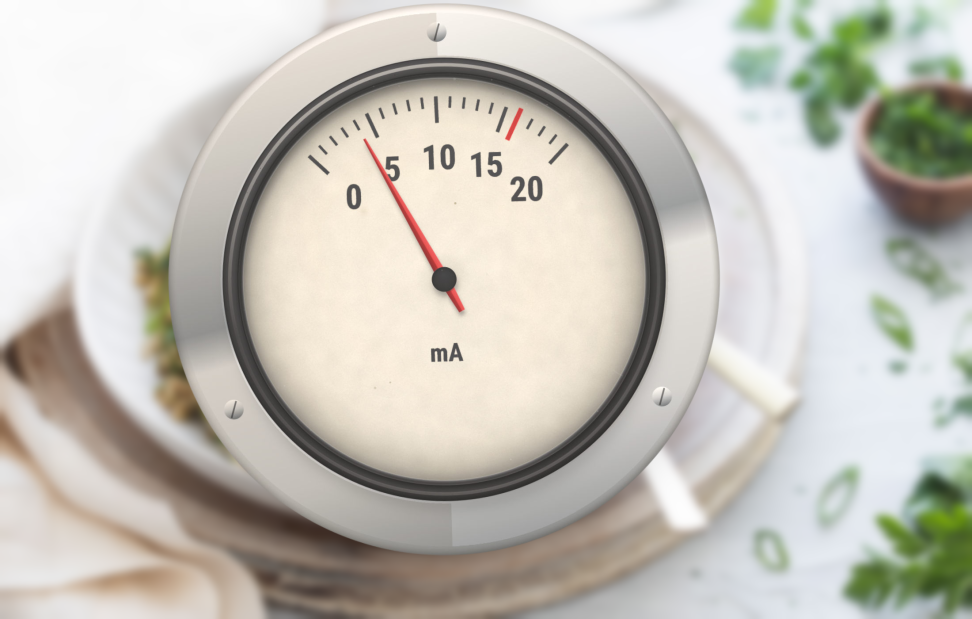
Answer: mA 4
